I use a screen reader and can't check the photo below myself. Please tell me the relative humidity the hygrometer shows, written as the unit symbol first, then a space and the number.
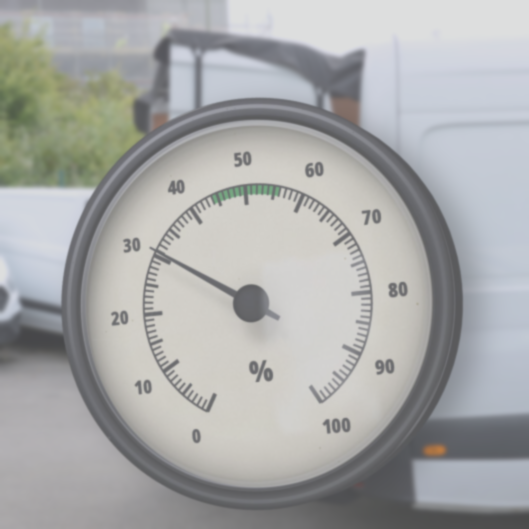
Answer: % 31
